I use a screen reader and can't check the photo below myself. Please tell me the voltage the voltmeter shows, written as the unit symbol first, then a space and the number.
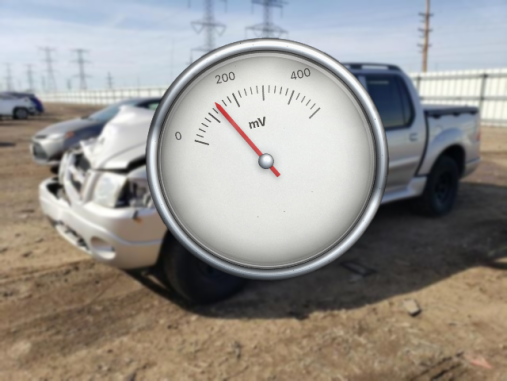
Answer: mV 140
